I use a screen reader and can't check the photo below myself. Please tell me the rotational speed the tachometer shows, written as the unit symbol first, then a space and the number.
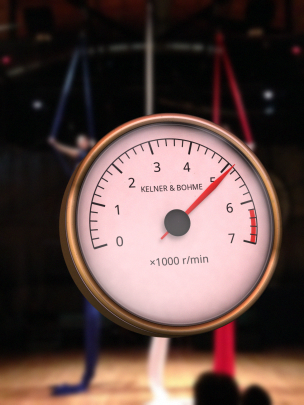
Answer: rpm 5100
